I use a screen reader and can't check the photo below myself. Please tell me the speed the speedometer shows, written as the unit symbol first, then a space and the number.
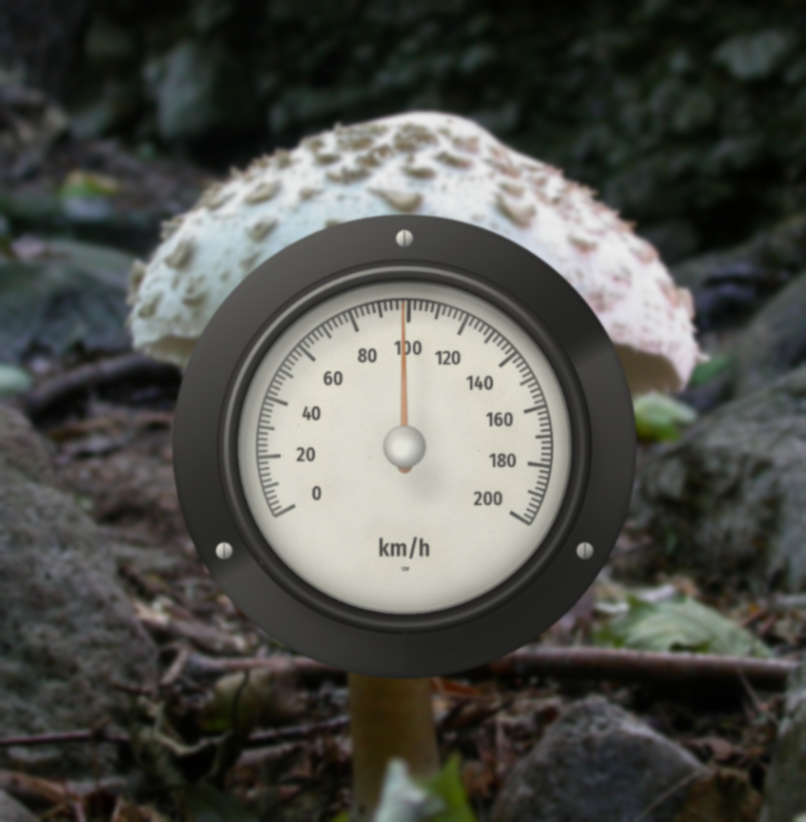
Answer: km/h 98
